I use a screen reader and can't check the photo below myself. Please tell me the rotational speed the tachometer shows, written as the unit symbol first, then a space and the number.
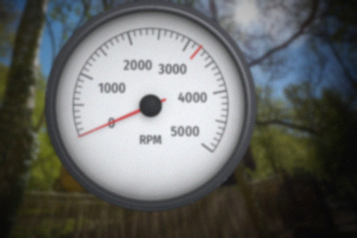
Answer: rpm 0
